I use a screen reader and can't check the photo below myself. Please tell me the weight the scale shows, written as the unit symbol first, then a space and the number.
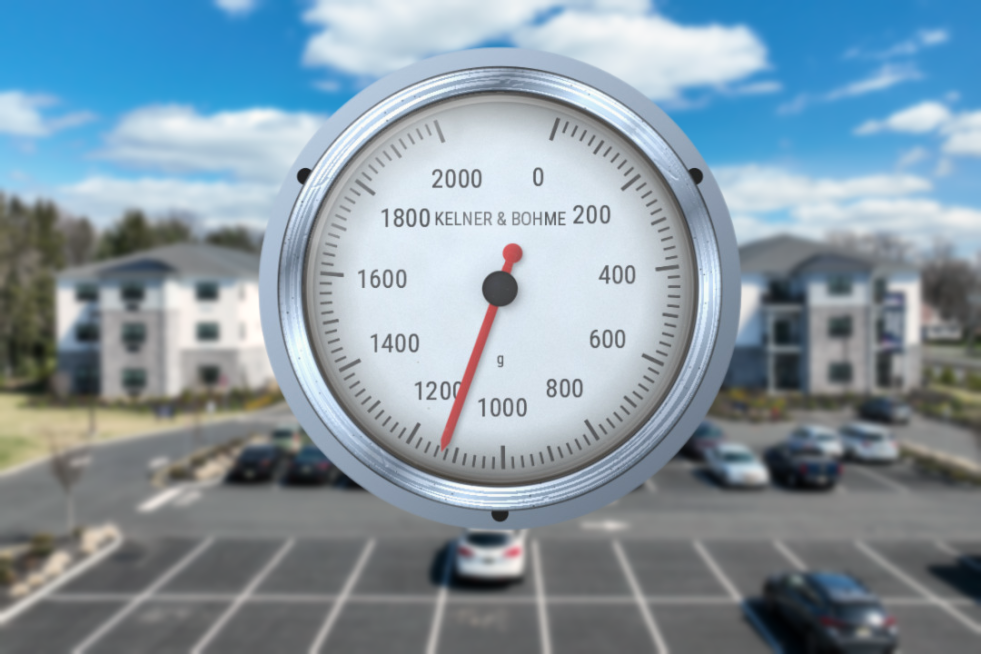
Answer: g 1130
